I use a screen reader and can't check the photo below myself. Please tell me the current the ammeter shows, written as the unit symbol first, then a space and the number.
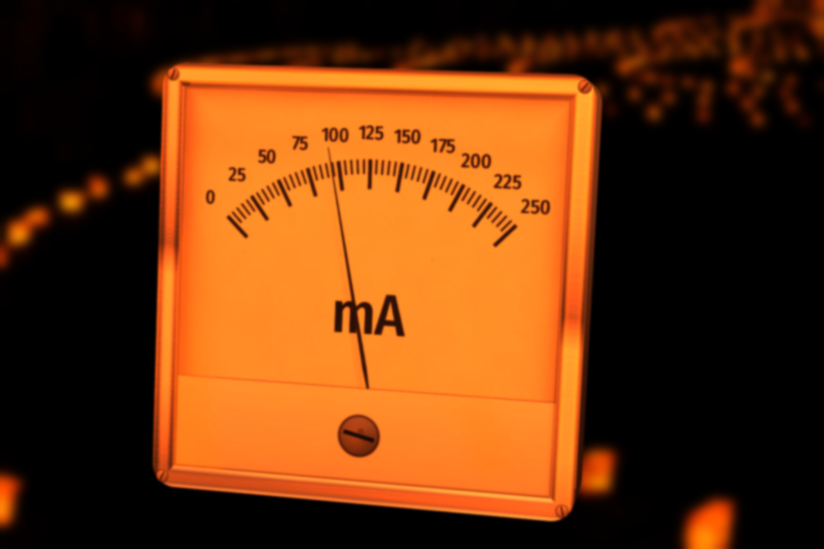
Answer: mA 95
